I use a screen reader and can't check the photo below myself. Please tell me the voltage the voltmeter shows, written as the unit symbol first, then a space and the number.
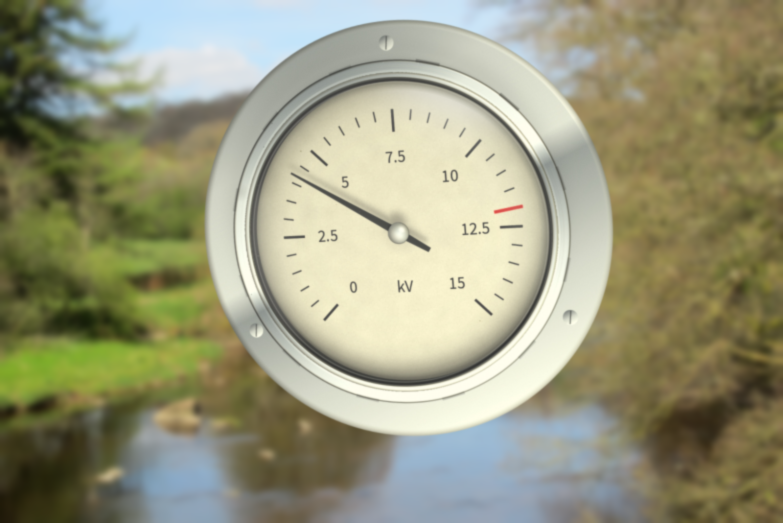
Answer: kV 4.25
